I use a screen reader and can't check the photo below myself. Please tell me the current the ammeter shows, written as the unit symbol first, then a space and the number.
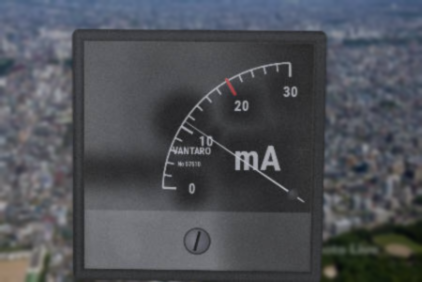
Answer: mA 11
